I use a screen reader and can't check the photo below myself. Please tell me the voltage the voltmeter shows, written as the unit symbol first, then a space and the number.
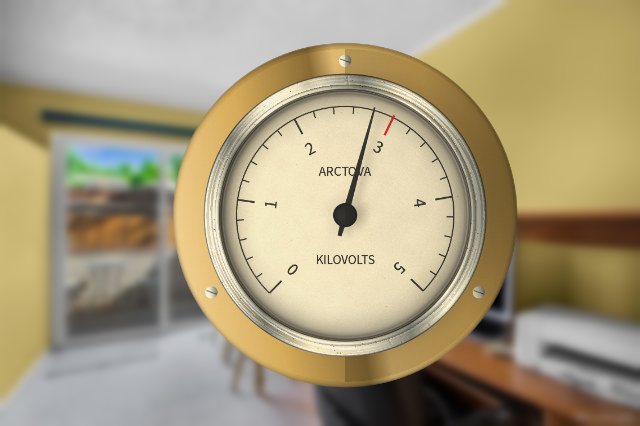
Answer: kV 2.8
